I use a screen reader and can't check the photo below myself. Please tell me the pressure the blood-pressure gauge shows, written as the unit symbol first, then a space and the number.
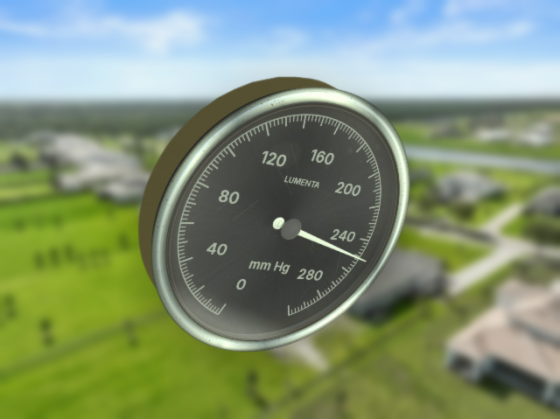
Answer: mmHg 250
